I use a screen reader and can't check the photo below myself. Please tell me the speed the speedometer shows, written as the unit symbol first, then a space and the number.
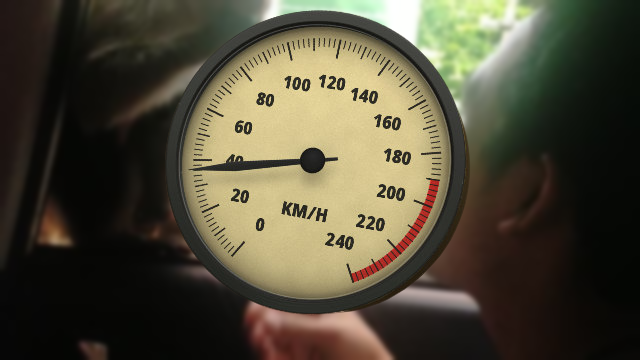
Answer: km/h 36
